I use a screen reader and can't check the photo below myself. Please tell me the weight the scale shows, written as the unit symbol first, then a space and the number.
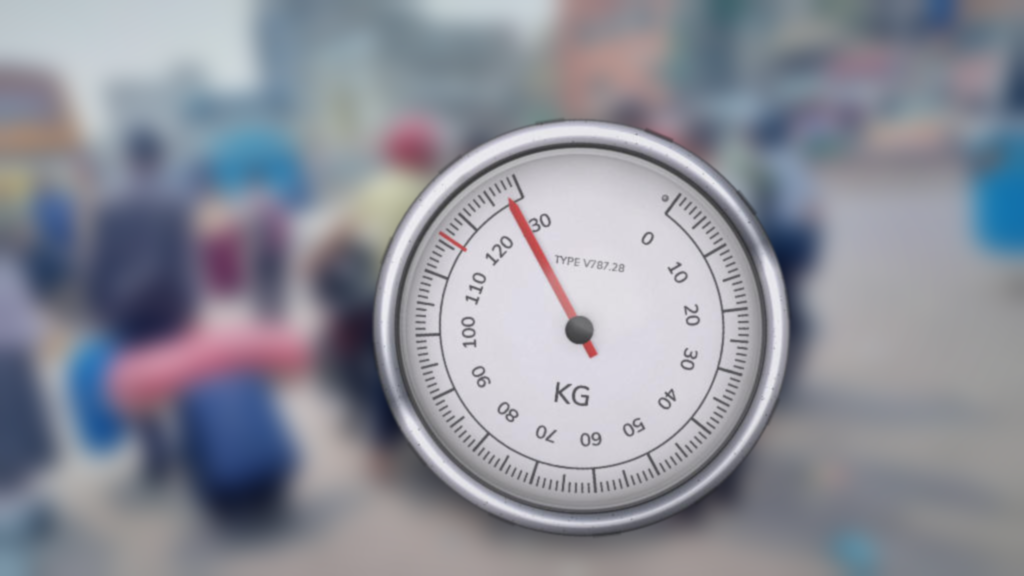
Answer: kg 128
